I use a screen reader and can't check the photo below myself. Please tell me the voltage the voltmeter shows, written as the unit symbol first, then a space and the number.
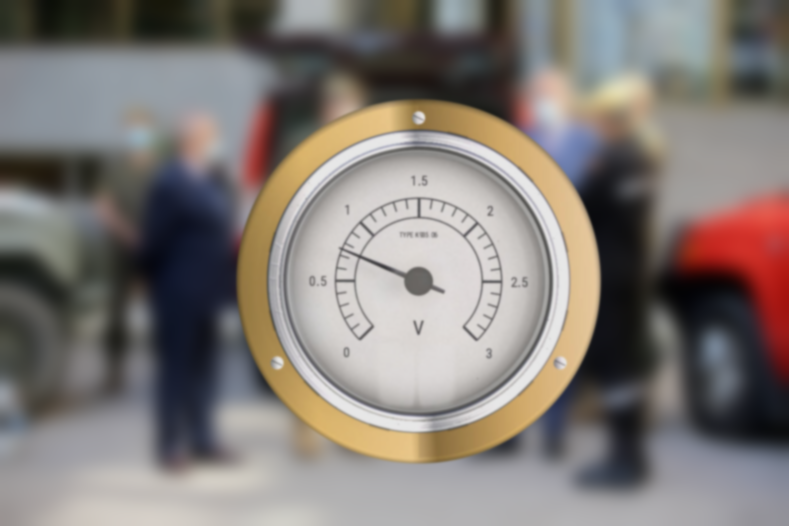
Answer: V 0.75
